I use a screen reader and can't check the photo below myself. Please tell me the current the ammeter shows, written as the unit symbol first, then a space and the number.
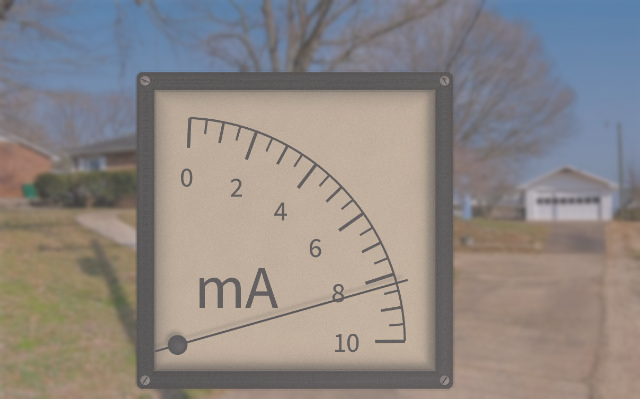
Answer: mA 8.25
